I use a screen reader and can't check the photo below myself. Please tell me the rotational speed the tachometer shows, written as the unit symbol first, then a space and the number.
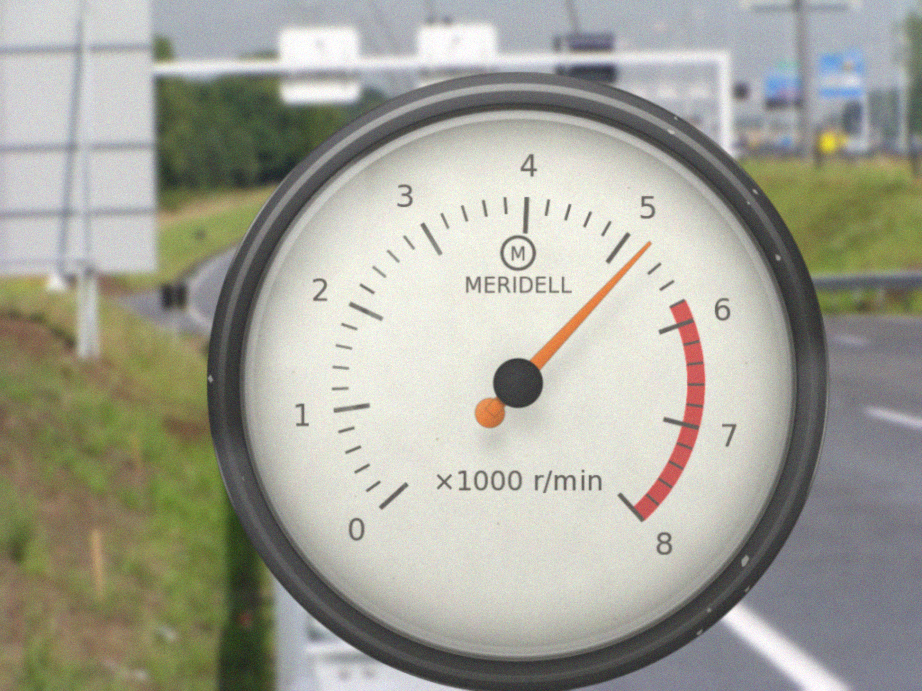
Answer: rpm 5200
